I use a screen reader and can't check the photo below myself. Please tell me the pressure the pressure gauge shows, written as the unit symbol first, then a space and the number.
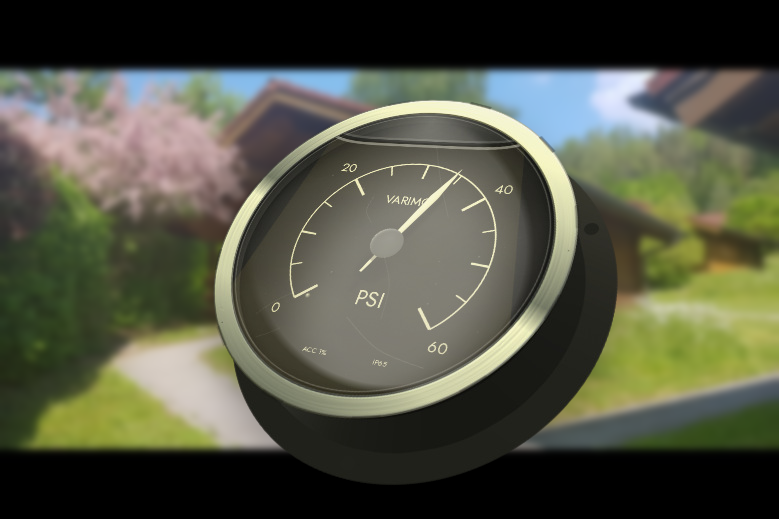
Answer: psi 35
